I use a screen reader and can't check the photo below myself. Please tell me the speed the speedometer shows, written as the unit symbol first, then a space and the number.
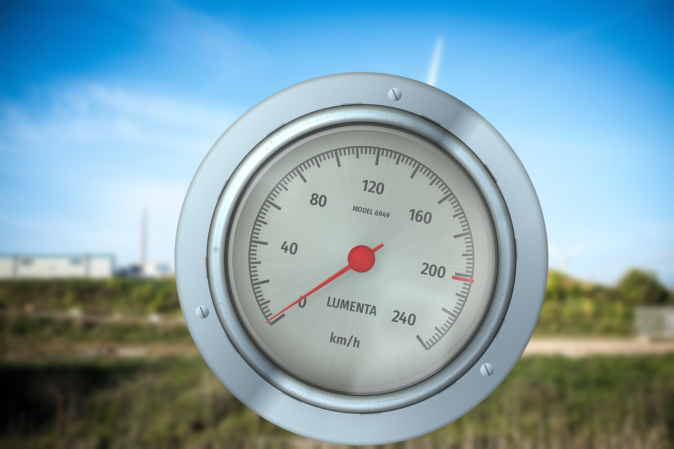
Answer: km/h 2
